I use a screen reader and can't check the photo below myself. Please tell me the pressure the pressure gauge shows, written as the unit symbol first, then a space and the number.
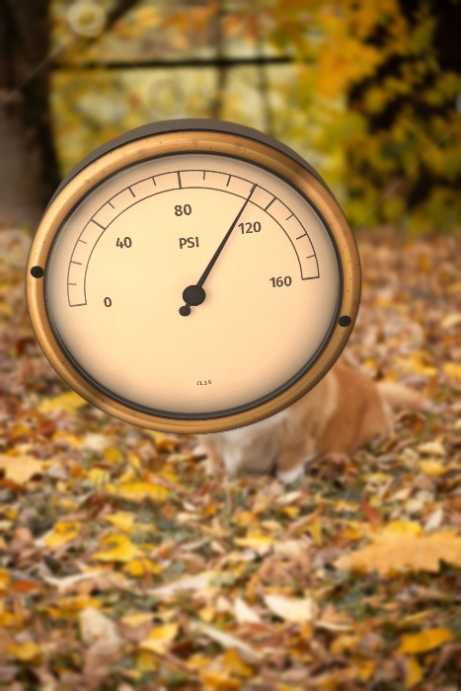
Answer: psi 110
